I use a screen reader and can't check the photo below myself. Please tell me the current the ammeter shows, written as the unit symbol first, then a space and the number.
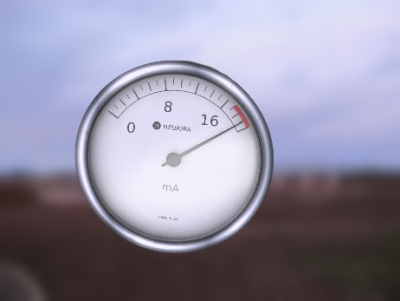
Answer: mA 19
